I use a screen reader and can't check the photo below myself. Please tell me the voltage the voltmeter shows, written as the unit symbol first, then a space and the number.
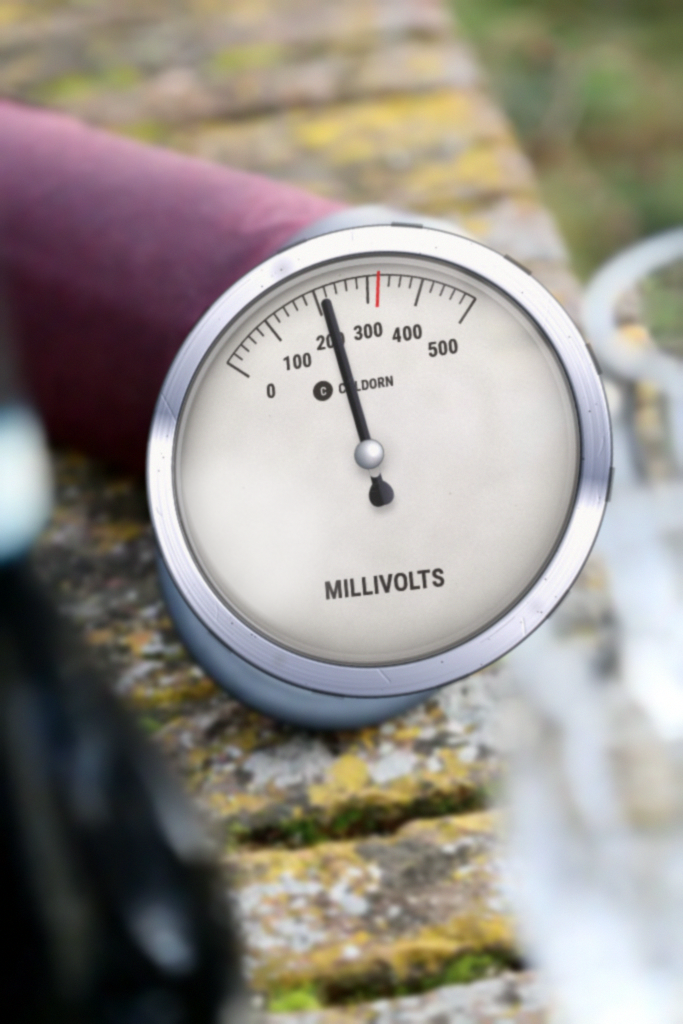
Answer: mV 220
